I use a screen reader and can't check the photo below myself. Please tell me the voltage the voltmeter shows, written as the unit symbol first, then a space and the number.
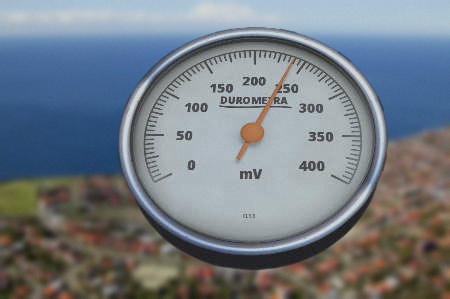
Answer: mV 240
